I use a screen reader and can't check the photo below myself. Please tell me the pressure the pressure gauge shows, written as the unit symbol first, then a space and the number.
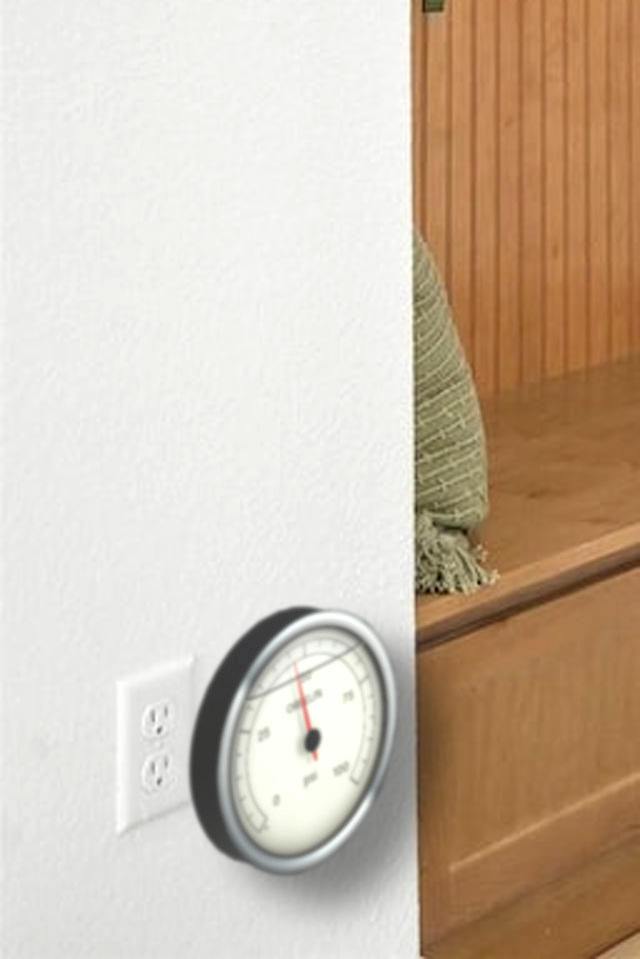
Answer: psi 45
